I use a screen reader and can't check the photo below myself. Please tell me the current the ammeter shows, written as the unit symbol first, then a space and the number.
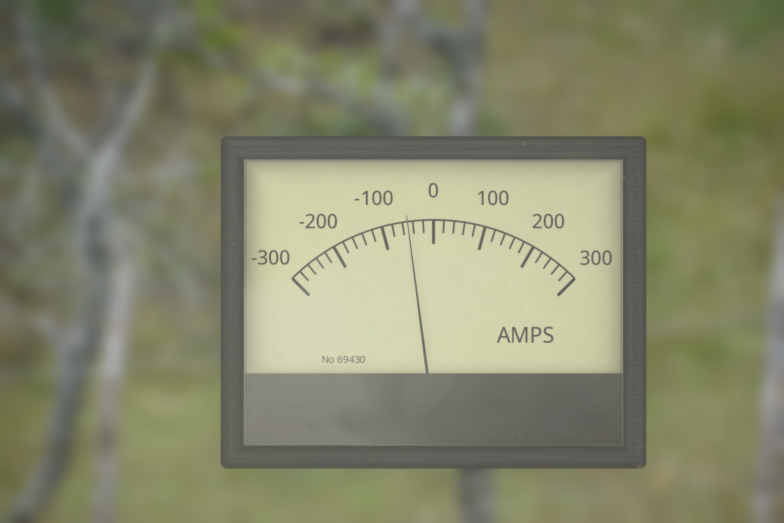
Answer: A -50
